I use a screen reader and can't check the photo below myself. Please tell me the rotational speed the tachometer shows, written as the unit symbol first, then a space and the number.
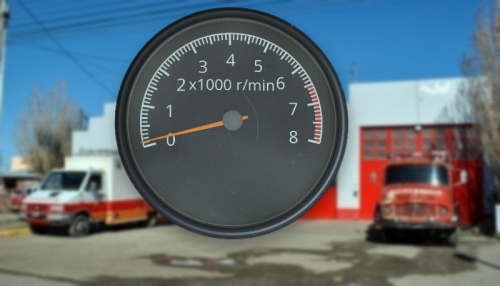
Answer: rpm 100
